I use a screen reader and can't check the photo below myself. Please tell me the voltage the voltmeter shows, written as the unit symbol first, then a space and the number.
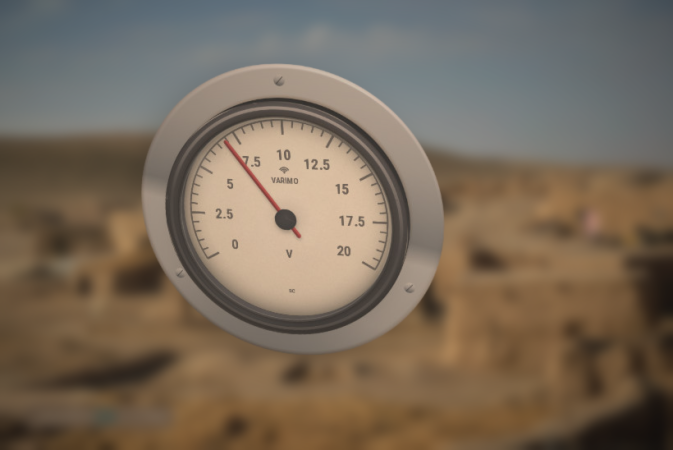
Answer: V 7
